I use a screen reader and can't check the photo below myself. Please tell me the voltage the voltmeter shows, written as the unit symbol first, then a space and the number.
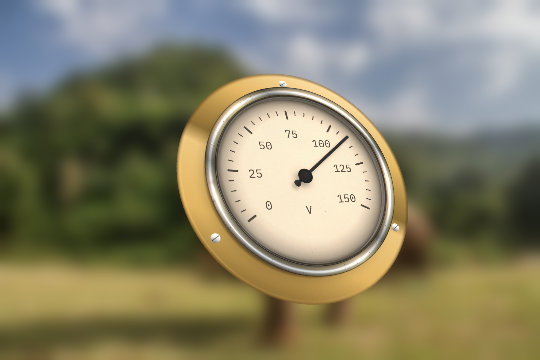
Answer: V 110
